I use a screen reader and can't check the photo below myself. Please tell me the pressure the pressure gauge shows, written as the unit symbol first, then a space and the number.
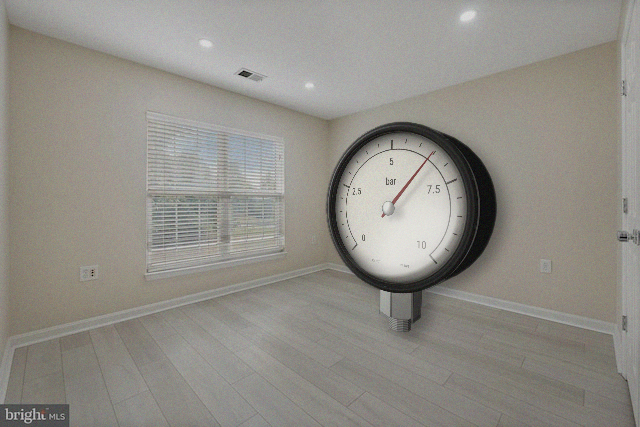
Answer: bar 6.5
